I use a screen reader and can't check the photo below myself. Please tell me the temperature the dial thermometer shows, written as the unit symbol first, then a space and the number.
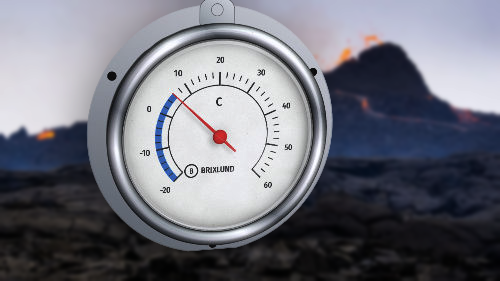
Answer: °C 6
